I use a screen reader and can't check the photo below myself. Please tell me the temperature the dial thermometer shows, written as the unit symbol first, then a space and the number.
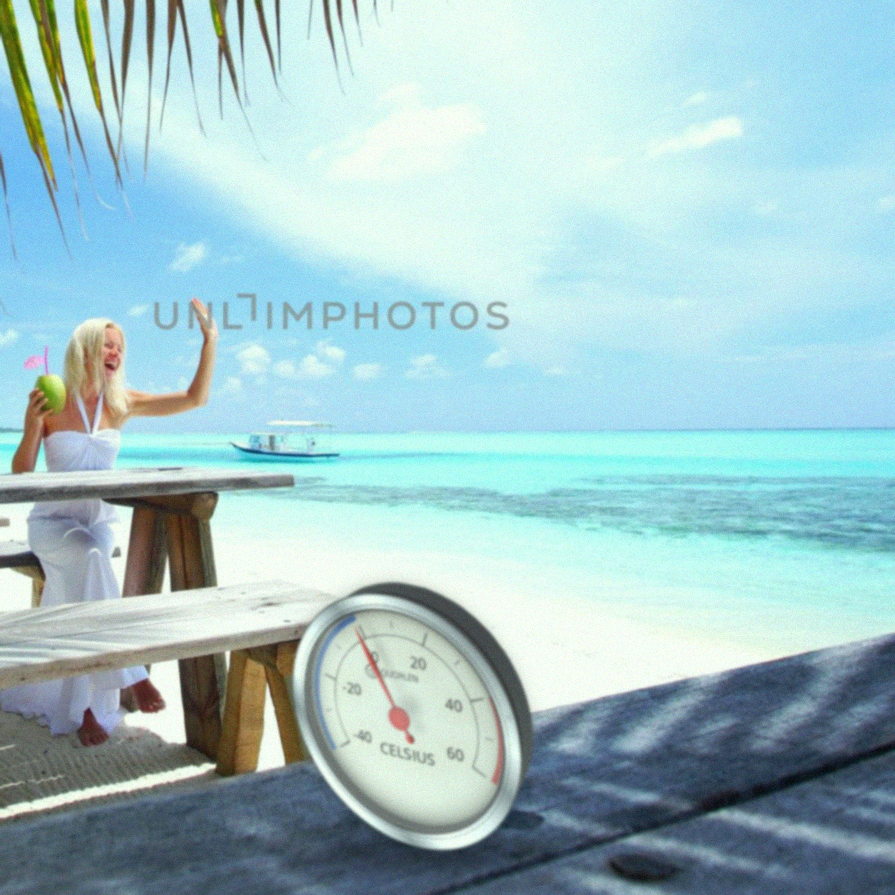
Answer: °C 0
